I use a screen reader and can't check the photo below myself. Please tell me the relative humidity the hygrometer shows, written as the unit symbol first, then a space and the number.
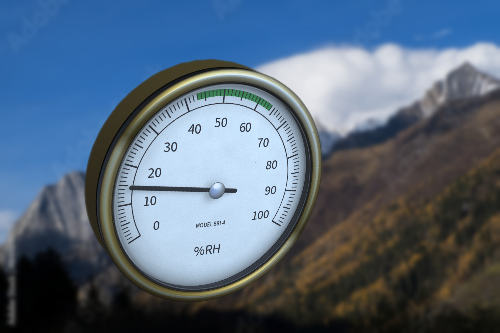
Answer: % 15
